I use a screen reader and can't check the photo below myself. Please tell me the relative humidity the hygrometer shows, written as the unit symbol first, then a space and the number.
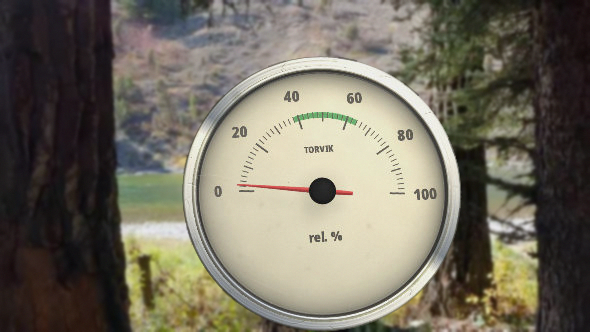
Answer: % 2
